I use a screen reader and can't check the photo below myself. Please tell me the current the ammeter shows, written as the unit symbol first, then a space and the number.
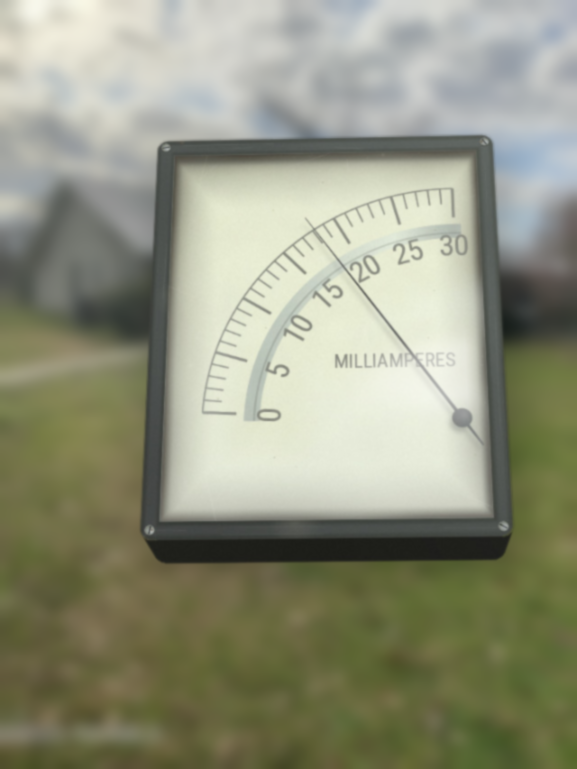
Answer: mA 18
